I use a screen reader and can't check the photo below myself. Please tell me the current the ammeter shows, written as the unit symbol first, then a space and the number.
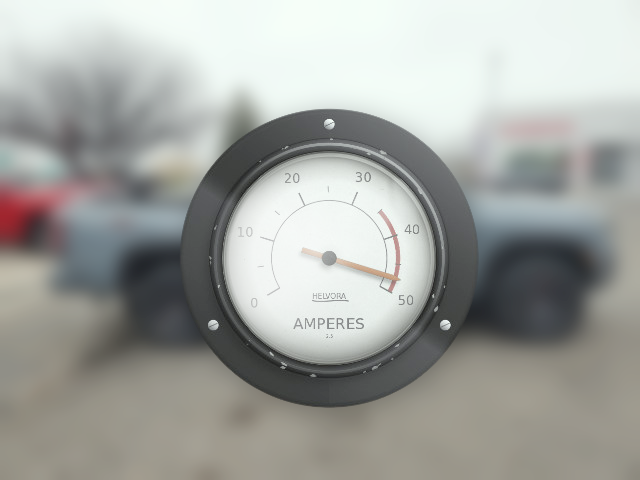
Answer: A 47.5
